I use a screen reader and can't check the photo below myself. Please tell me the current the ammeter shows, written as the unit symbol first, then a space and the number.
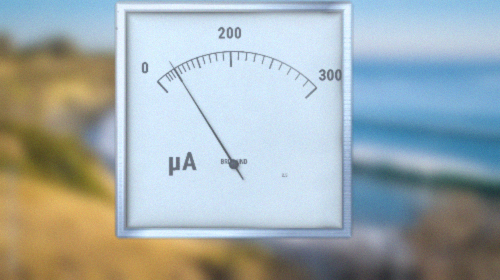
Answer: µA 100
